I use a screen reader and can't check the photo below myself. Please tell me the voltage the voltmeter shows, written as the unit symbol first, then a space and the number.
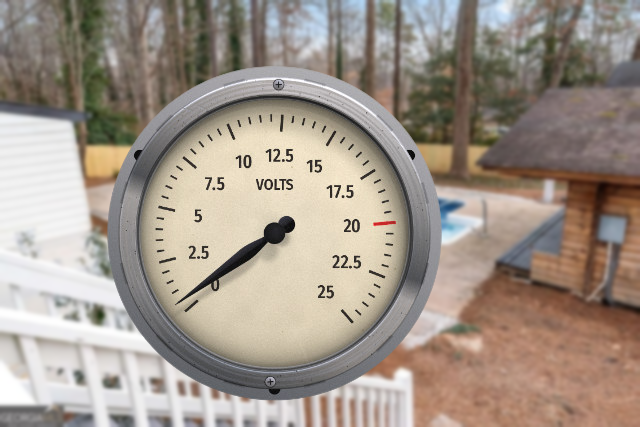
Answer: V 0.5
